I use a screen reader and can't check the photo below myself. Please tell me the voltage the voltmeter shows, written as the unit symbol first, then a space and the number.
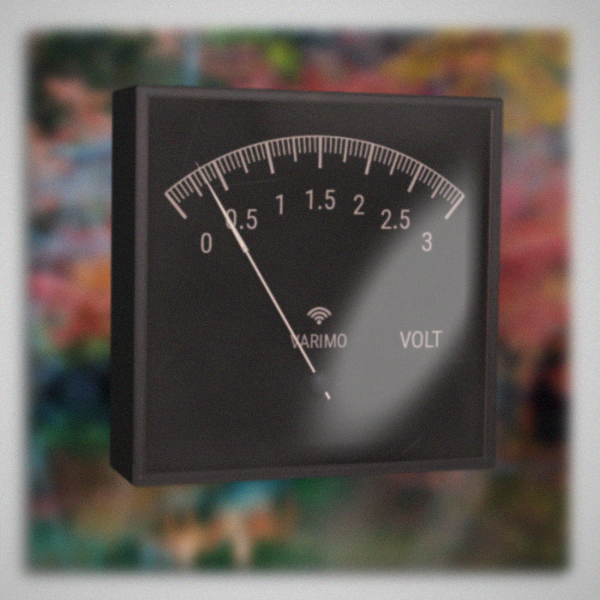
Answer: V 0.35
